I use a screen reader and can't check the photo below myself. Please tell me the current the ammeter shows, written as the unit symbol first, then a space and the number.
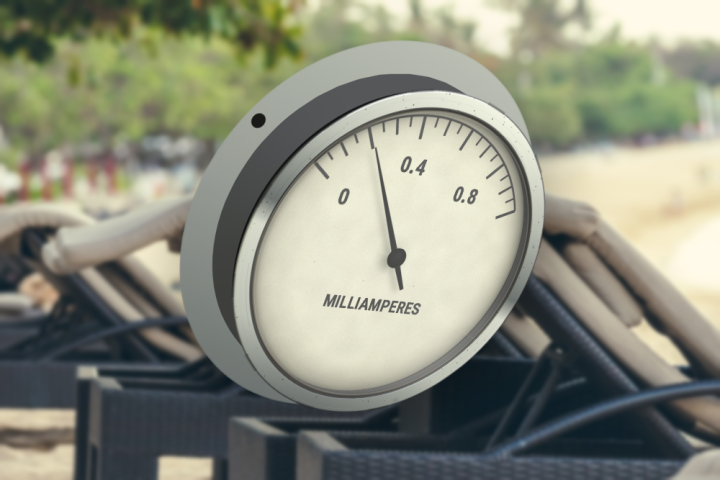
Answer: mA 0.2
